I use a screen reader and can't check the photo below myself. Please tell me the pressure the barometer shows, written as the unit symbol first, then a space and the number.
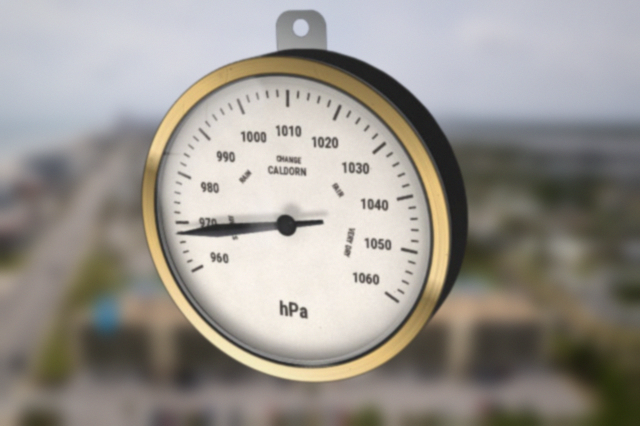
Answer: hPa 968
